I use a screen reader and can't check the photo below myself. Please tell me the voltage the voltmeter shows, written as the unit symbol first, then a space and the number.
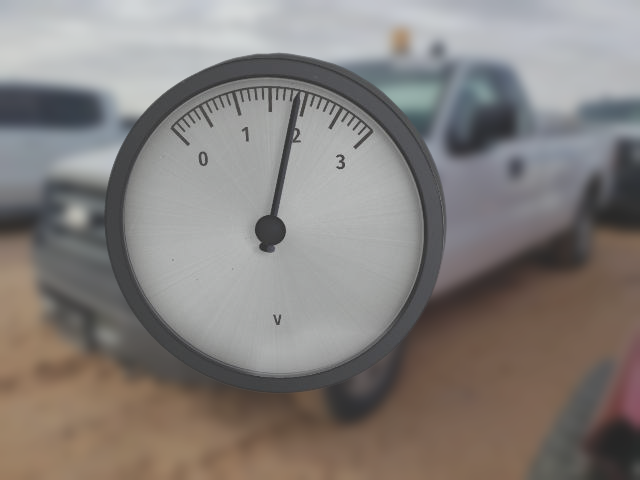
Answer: V 1.9
